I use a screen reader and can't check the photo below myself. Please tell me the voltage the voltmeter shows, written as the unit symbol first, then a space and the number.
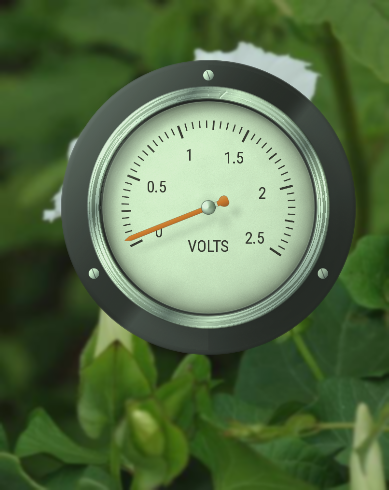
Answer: V 0.05
